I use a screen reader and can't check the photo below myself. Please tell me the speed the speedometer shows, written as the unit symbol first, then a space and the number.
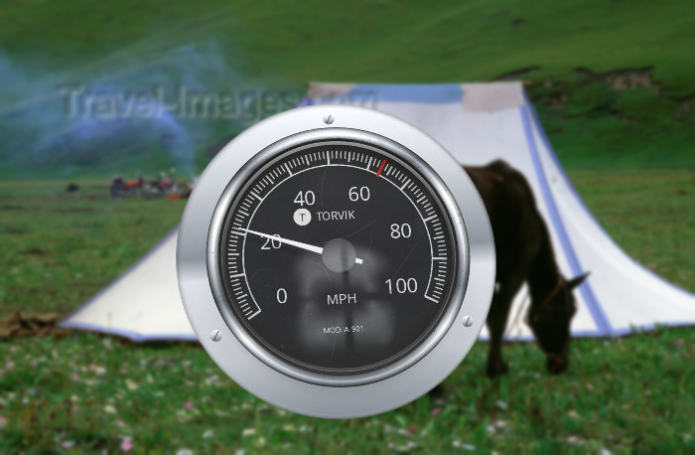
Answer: mph 21
